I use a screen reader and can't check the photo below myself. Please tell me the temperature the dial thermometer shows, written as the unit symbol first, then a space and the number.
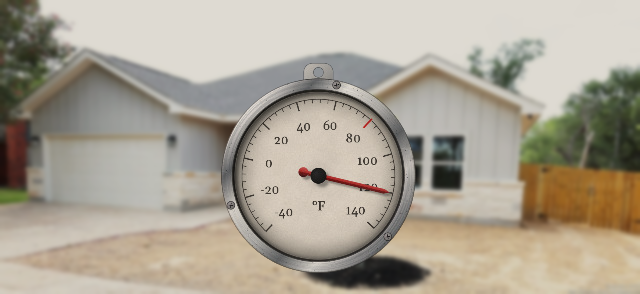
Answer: °F 120
